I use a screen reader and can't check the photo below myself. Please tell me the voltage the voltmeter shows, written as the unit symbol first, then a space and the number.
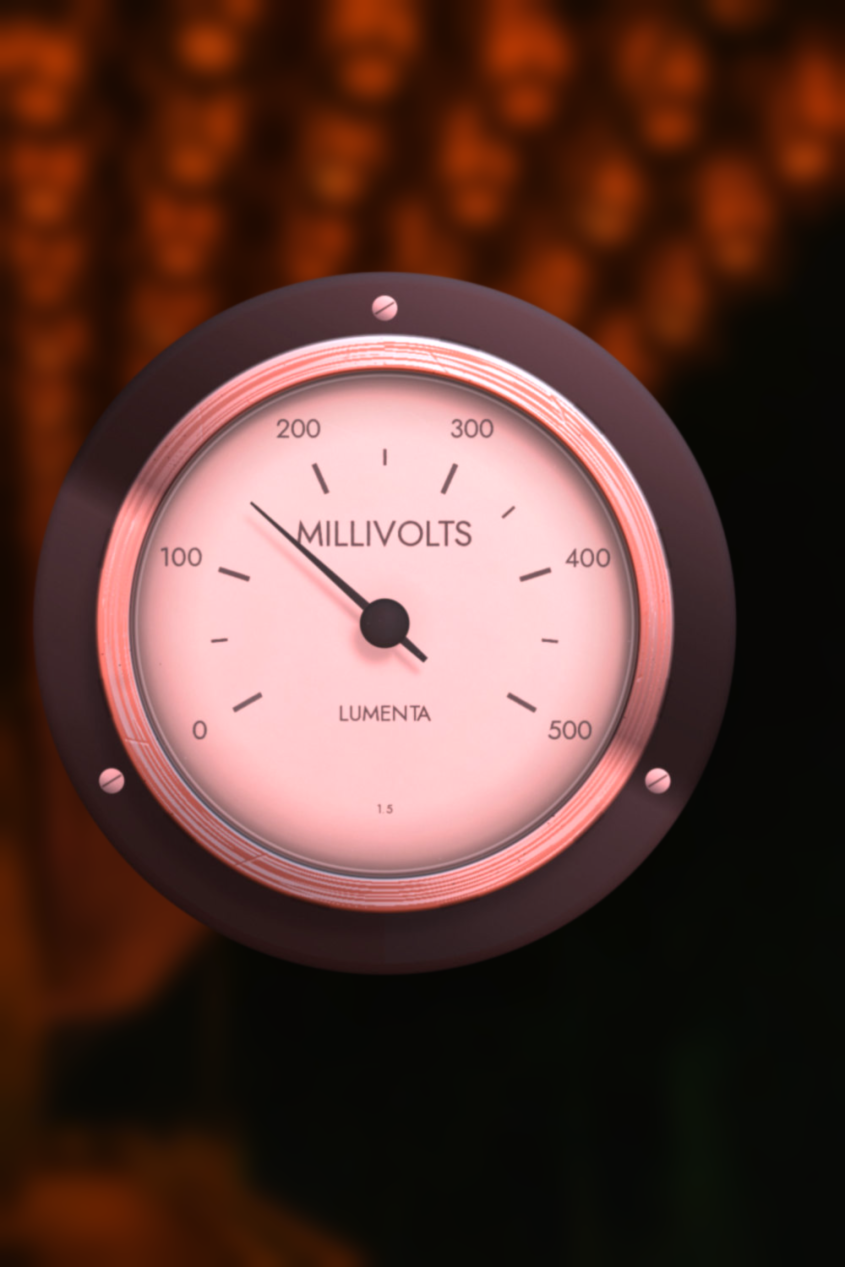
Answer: mV 150
